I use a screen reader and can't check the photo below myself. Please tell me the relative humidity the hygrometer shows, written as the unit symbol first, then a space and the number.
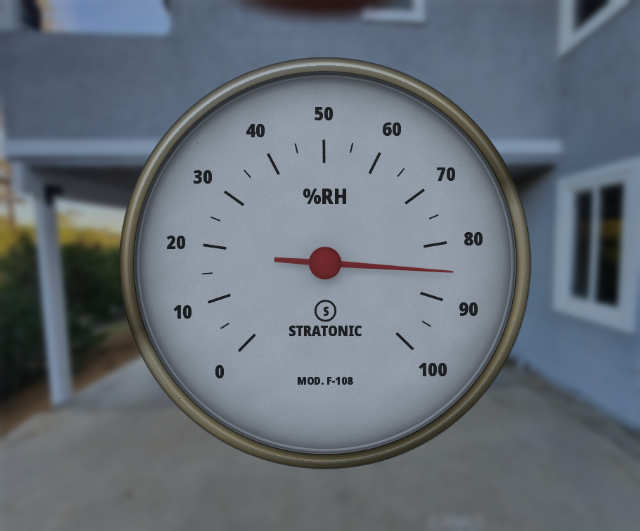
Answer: % 85
